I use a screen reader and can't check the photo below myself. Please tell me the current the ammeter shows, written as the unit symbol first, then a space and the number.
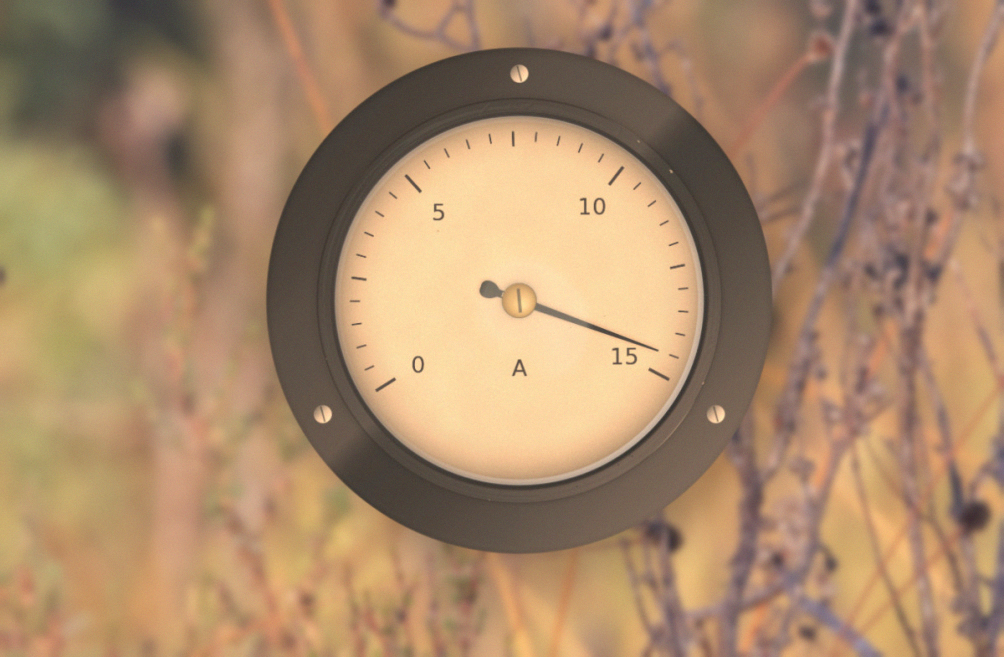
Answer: A 14.5
